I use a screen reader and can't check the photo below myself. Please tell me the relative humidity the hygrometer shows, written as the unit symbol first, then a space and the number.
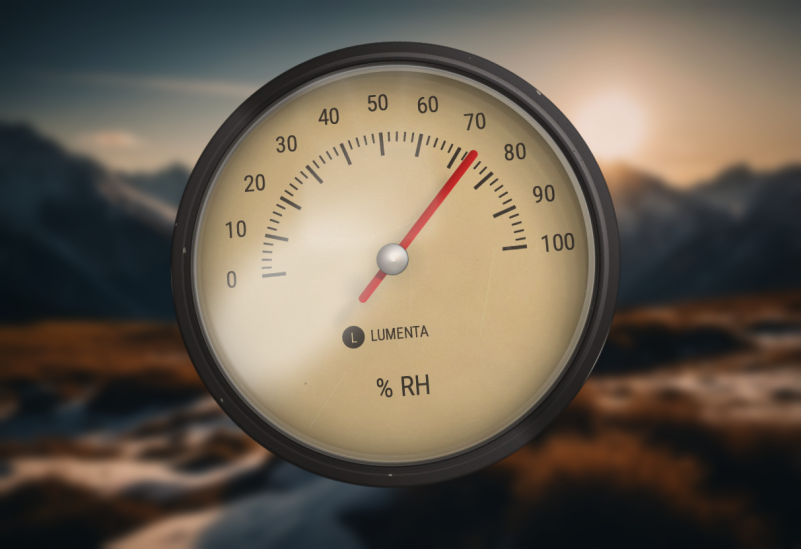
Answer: % 74
